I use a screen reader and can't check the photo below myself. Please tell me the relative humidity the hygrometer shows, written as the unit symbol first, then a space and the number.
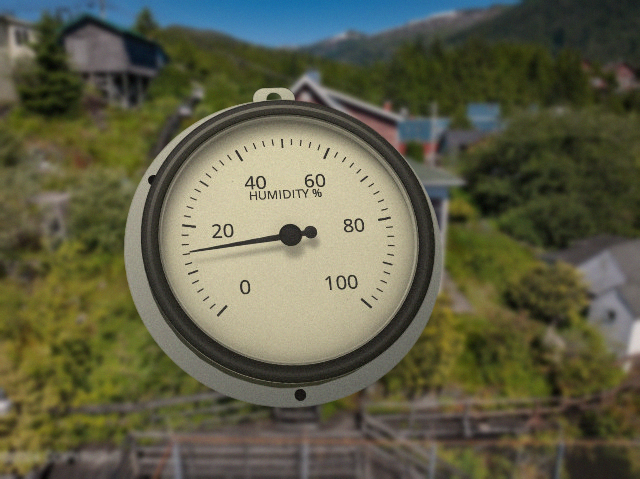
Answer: % 14
